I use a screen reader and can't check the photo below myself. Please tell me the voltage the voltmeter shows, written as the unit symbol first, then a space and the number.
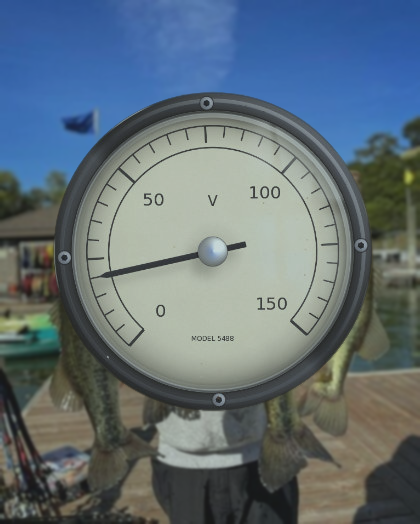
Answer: V 20
